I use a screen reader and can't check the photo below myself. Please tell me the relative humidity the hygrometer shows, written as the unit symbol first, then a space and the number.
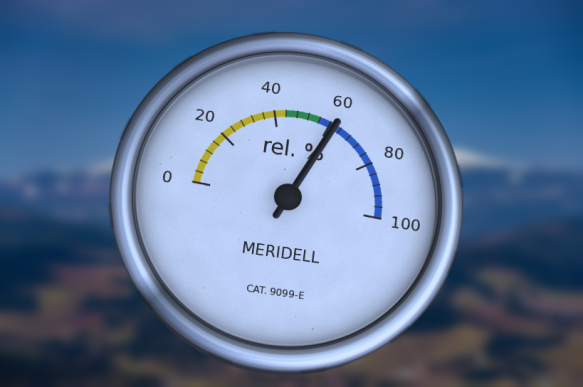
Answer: % 62
